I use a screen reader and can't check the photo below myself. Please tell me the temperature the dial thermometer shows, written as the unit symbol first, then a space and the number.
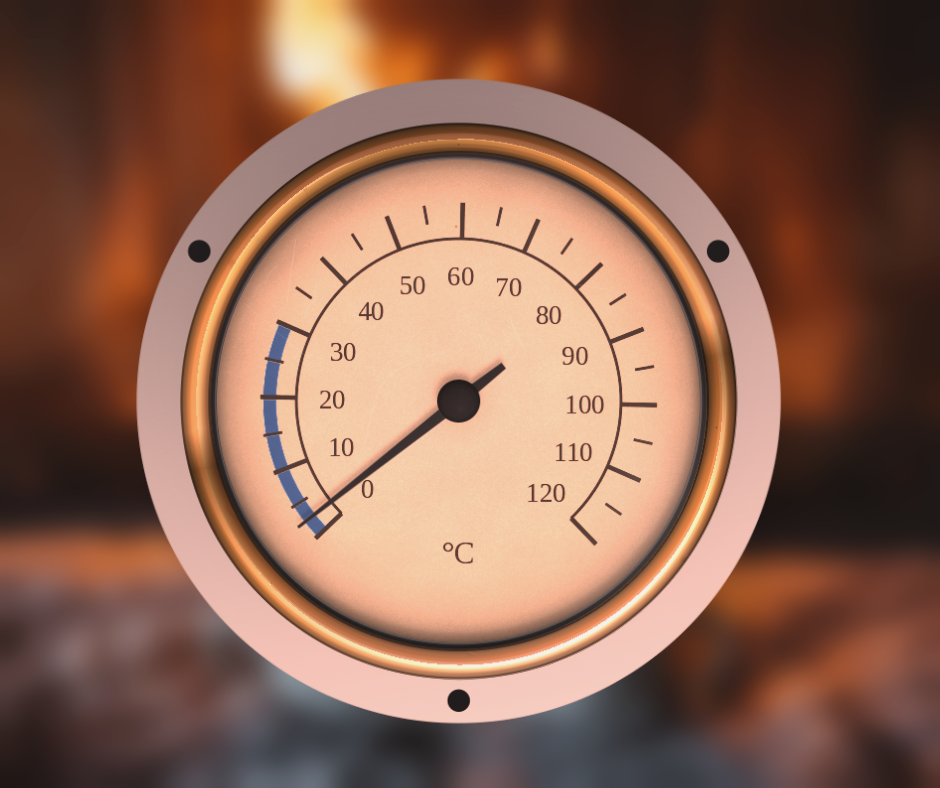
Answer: °C 2.5
